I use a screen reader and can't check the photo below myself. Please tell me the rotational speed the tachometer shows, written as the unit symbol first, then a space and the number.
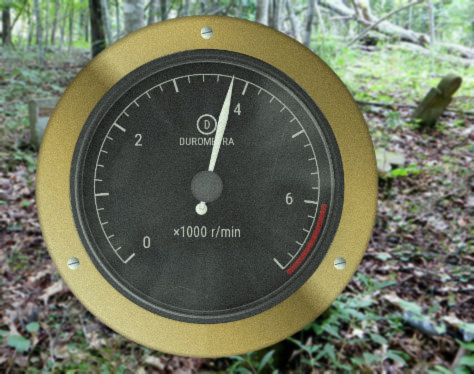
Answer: rpm 3800
